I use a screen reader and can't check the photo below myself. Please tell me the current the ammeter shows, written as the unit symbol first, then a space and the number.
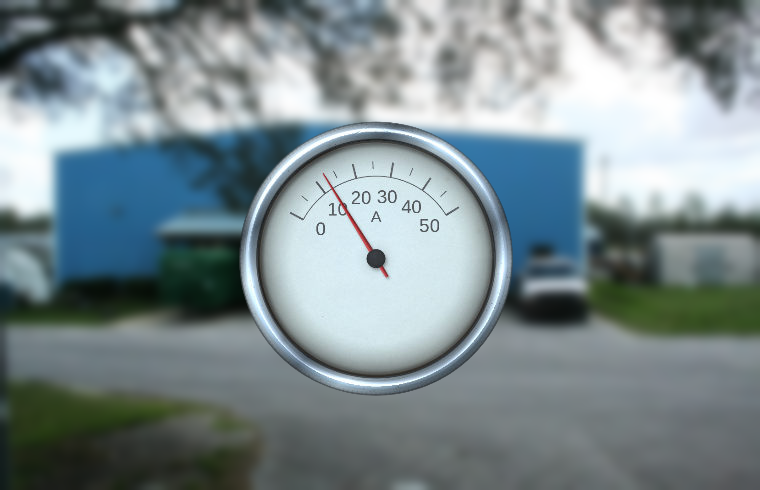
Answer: A 12.5
